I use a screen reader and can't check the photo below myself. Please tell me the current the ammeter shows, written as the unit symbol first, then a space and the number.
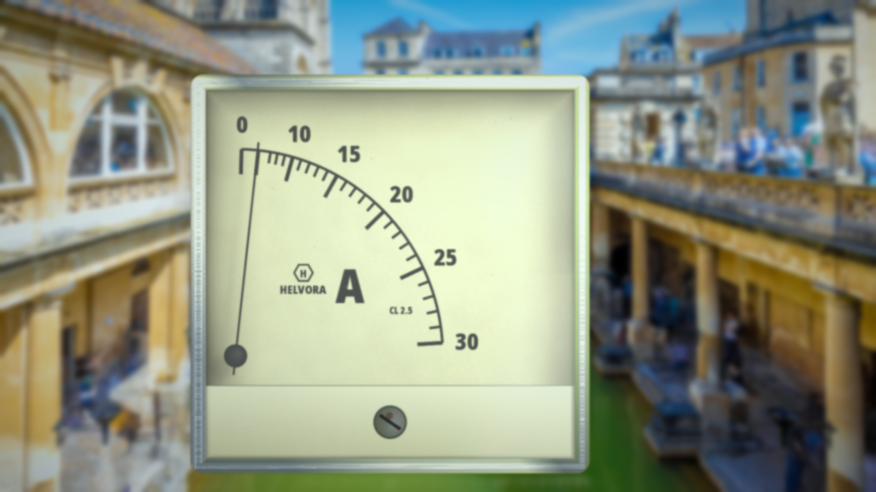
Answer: A 5
